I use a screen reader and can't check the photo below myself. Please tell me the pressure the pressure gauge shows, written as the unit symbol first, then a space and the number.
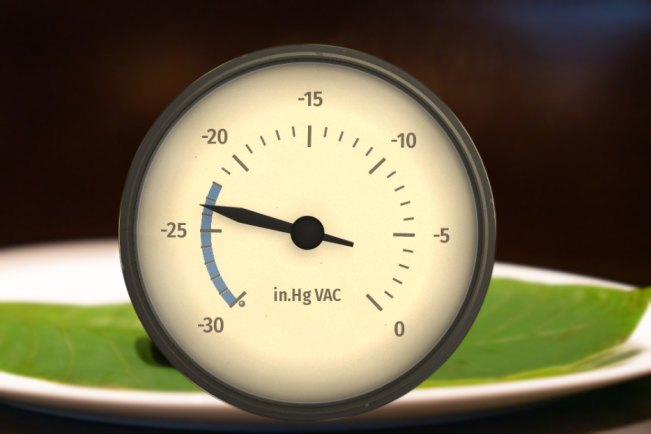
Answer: inHg -23.5
